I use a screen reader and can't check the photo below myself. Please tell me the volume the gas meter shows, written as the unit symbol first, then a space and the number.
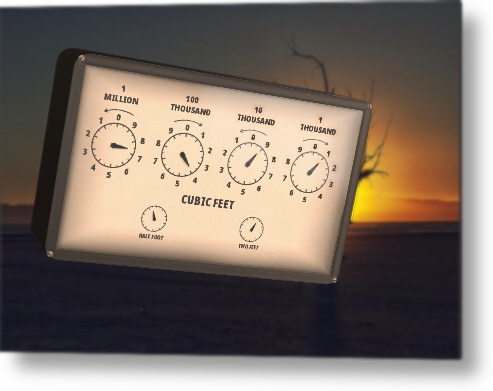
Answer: ft³ 739100
